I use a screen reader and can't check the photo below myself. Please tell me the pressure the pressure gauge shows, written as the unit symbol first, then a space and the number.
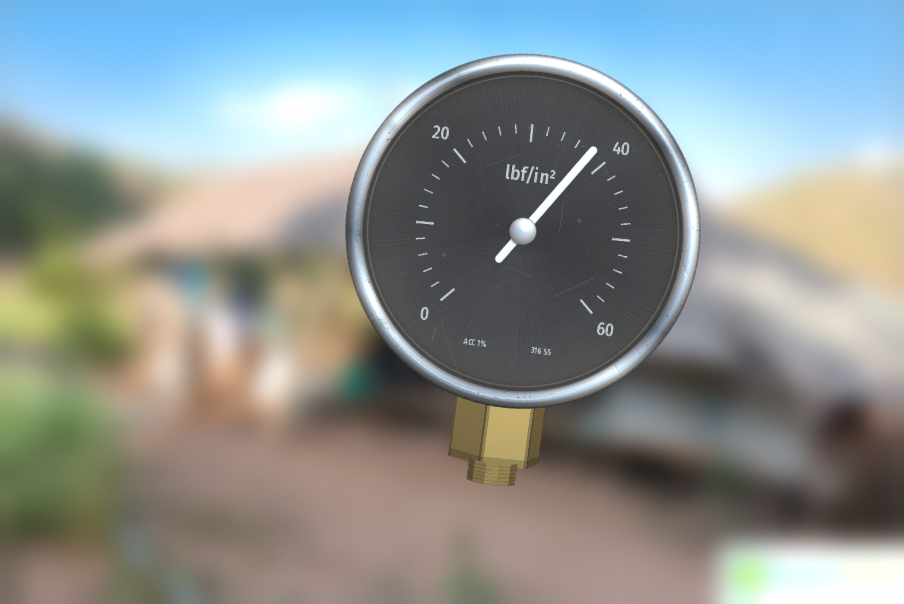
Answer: psi 38
